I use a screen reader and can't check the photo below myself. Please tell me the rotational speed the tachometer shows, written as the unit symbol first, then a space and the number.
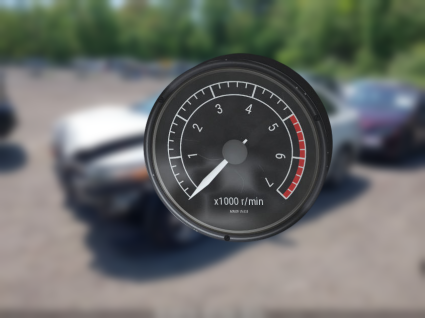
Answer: rpm 0
